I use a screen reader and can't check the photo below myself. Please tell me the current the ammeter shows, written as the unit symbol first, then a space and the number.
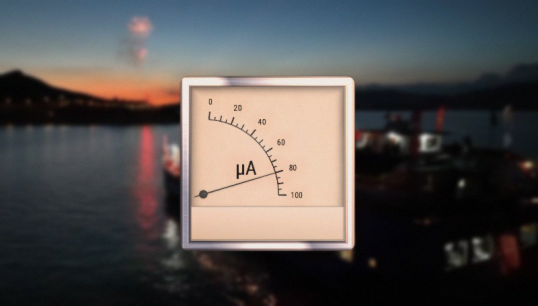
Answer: µA 80
